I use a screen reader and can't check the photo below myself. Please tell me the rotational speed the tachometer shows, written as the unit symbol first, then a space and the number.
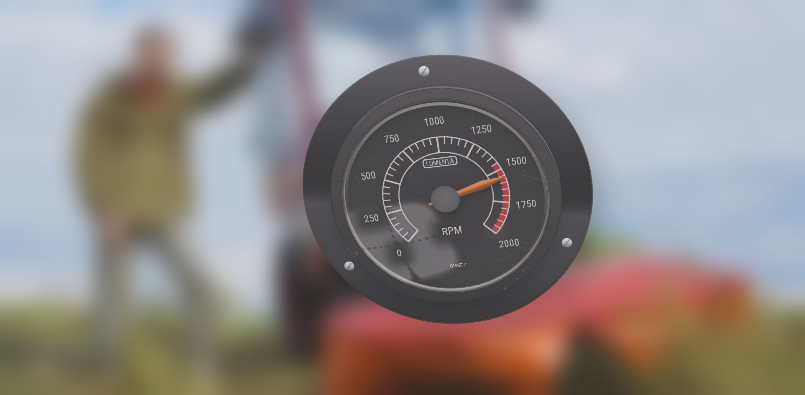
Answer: rpm 1550
